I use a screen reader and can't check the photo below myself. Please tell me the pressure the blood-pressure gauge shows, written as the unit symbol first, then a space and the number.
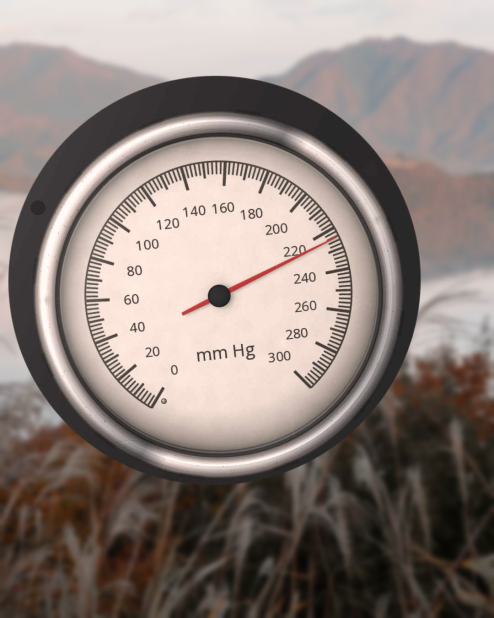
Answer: mmHg 224
